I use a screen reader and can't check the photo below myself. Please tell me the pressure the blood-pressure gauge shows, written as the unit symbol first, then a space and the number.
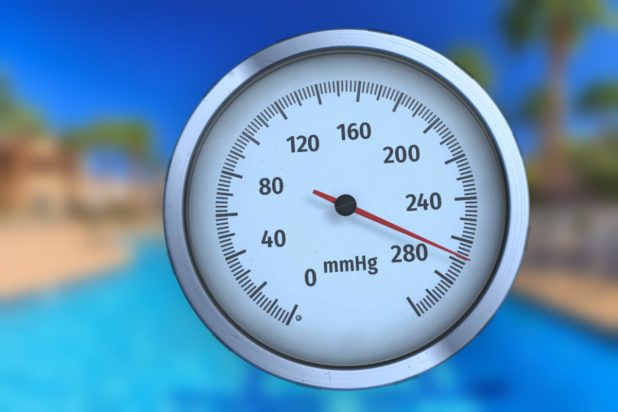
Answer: mmHg 268
